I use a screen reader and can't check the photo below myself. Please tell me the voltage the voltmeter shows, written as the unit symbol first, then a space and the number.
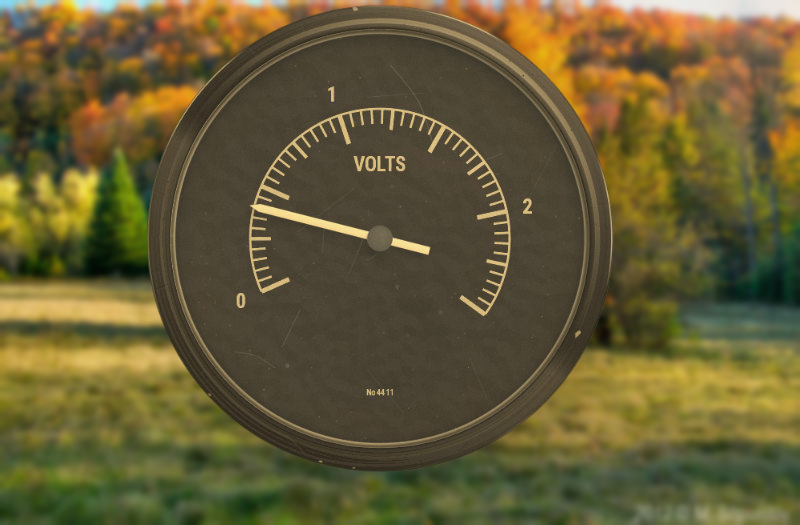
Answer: V 0.4
